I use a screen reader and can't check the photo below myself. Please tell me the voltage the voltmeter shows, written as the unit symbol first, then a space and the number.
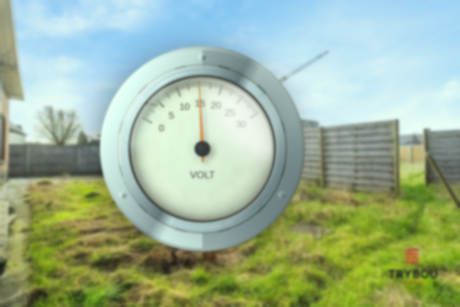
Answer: V 15
